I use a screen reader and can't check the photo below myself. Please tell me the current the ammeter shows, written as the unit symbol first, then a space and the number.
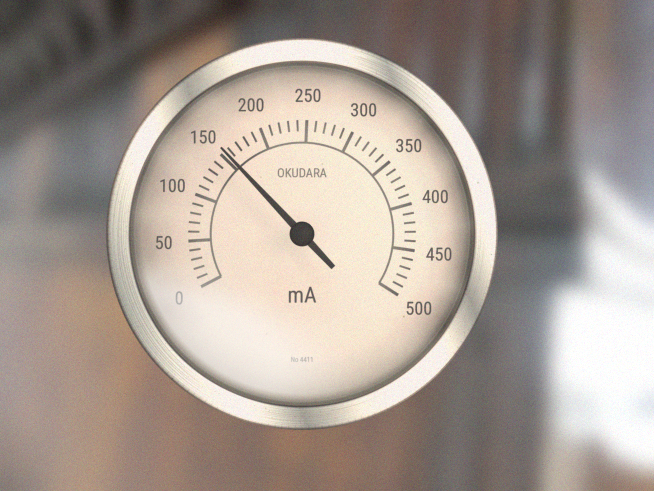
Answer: mA 155
